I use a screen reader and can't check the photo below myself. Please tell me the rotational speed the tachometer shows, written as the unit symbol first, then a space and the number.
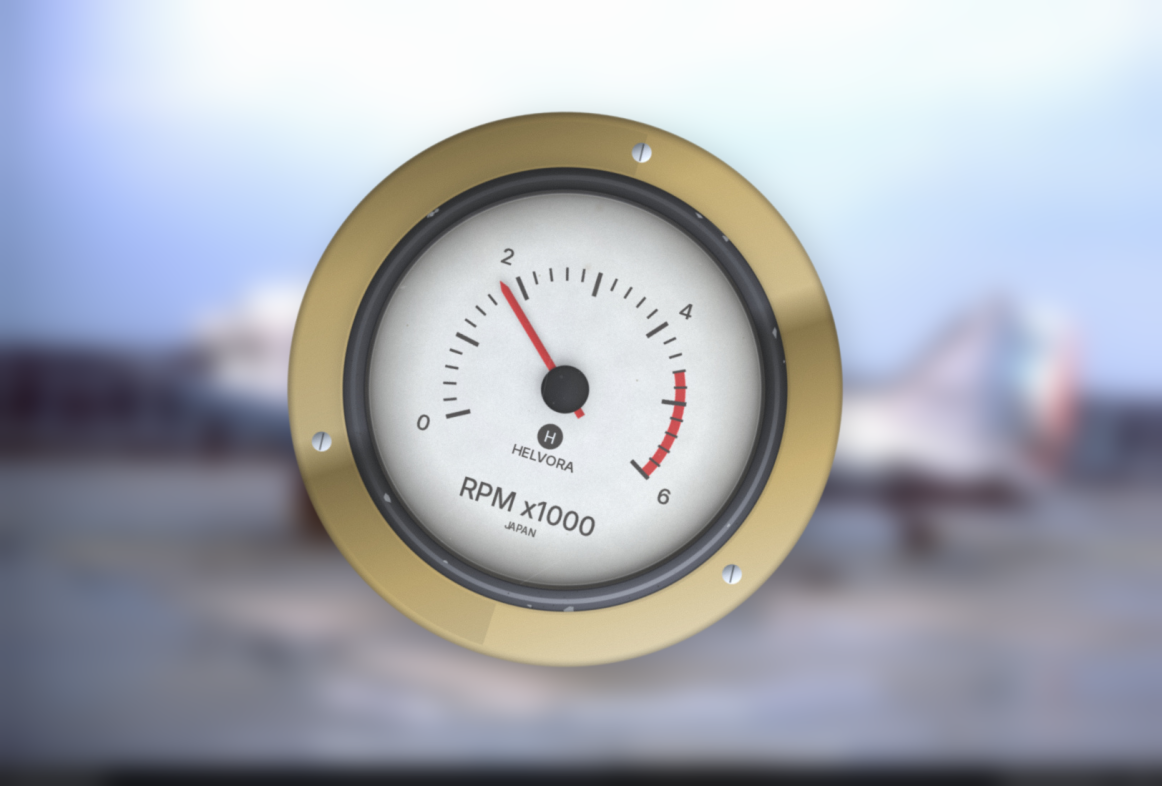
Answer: rpm 1800
